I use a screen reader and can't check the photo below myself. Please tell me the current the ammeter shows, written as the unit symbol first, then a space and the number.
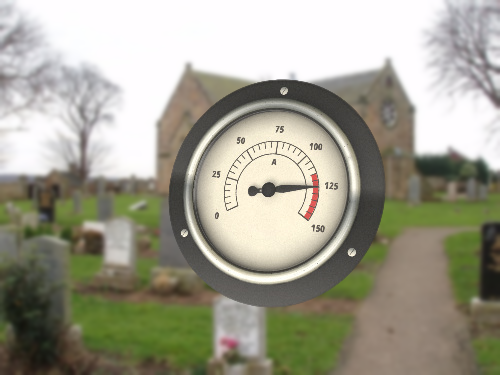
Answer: A 125
